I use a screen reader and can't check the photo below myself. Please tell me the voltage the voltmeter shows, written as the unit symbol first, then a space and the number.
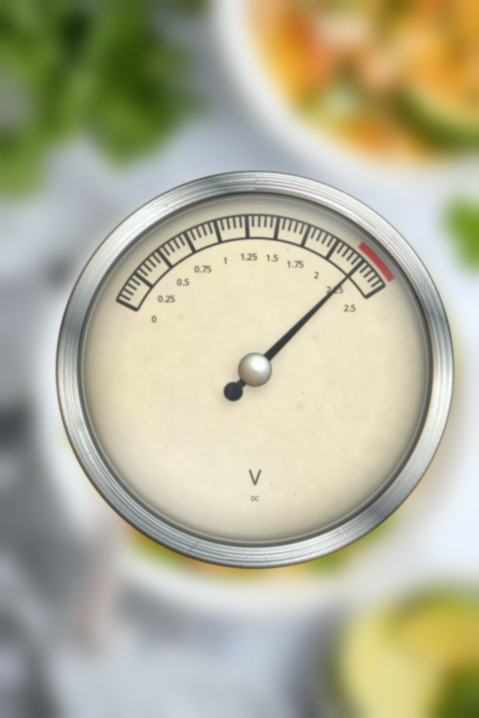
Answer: V 2.25
